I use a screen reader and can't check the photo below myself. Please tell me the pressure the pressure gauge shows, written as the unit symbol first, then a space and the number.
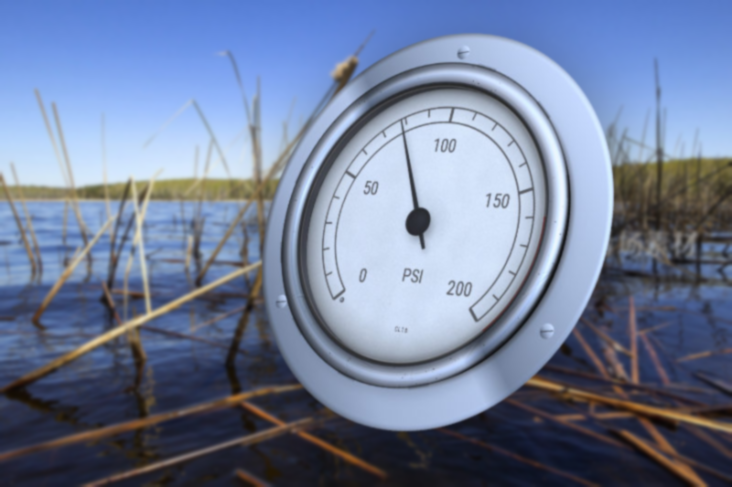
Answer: psi 80
